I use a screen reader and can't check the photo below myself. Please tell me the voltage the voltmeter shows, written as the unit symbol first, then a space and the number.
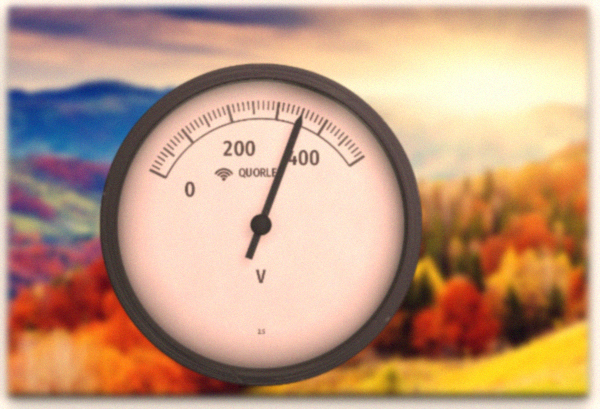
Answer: V 350
